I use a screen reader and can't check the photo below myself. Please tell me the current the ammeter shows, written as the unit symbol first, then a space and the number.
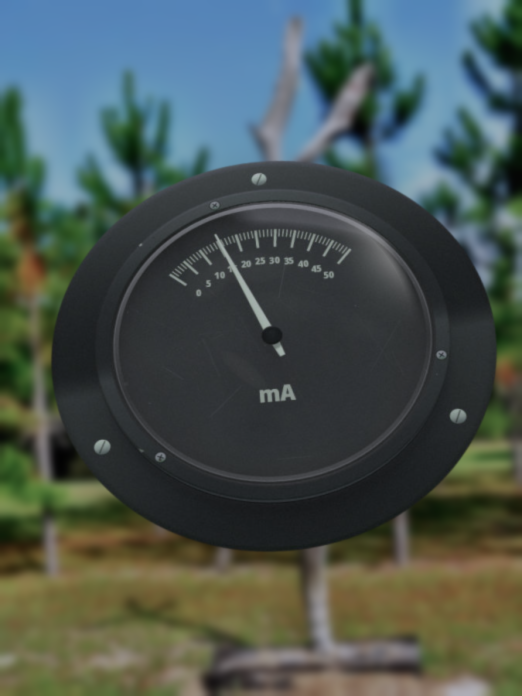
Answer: mA 15
